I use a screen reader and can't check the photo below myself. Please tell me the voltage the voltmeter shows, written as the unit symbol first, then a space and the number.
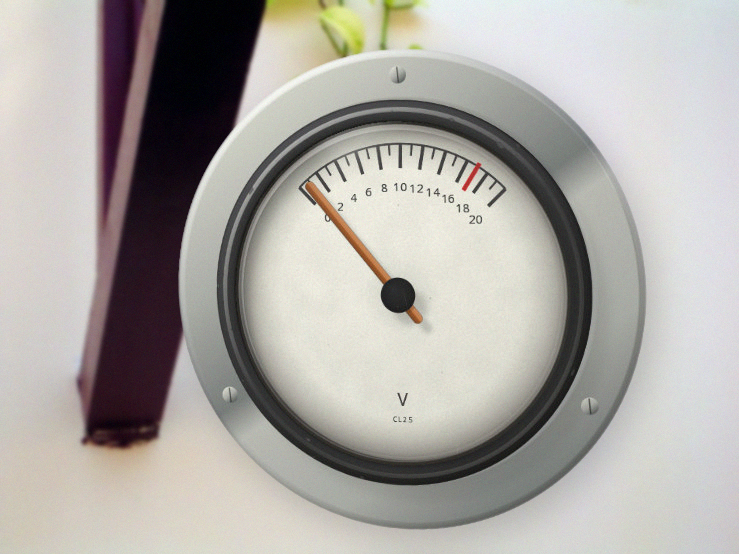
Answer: V 1
